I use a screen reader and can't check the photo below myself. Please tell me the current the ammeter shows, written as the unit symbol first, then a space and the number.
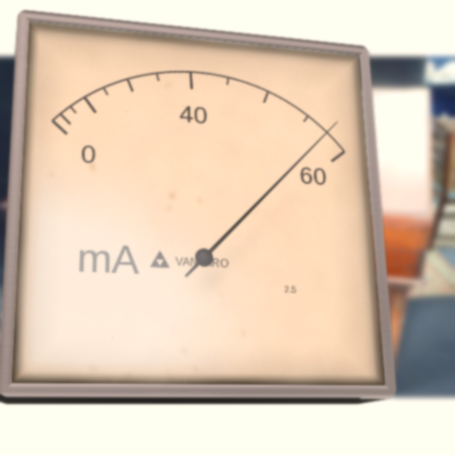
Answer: mA 57.5
